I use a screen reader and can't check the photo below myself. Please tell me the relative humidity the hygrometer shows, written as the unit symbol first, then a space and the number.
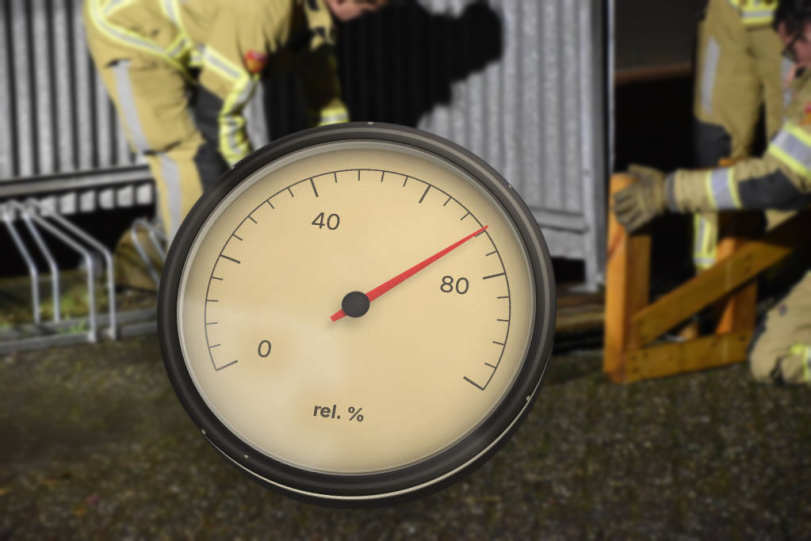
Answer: % 72
